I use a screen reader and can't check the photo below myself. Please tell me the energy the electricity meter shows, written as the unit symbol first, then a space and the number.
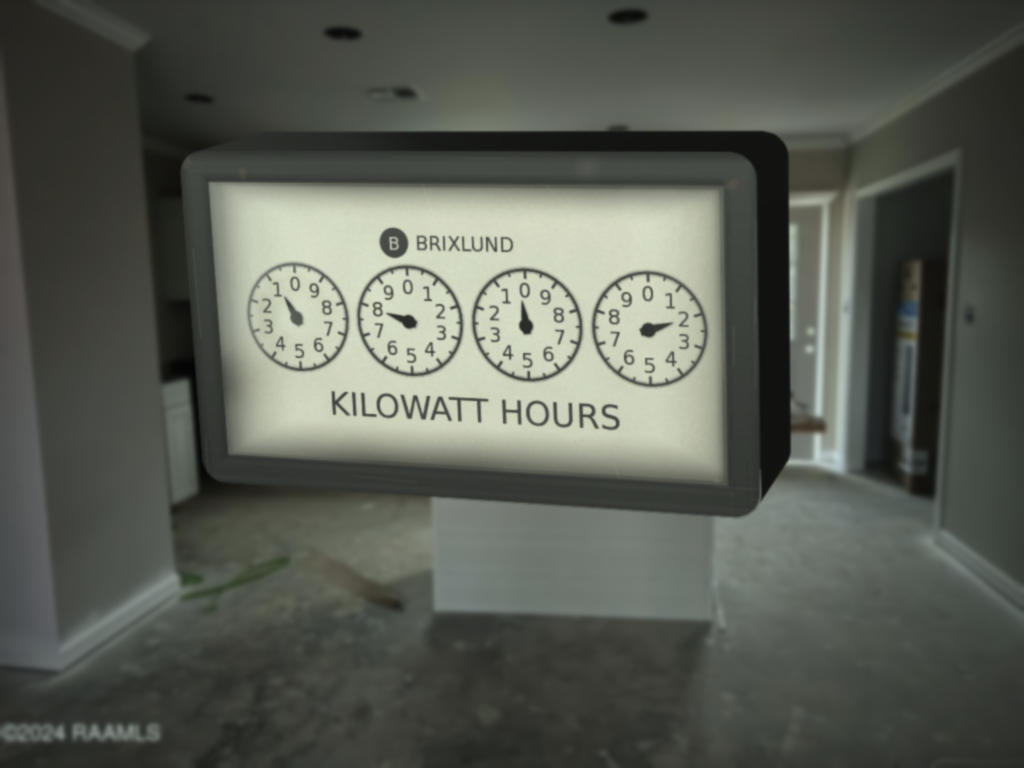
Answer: kWh 802
